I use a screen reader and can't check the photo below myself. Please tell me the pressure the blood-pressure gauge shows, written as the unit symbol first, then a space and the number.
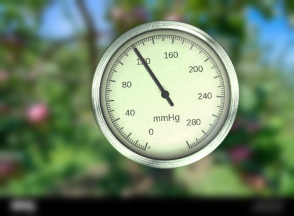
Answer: mmHg 120
